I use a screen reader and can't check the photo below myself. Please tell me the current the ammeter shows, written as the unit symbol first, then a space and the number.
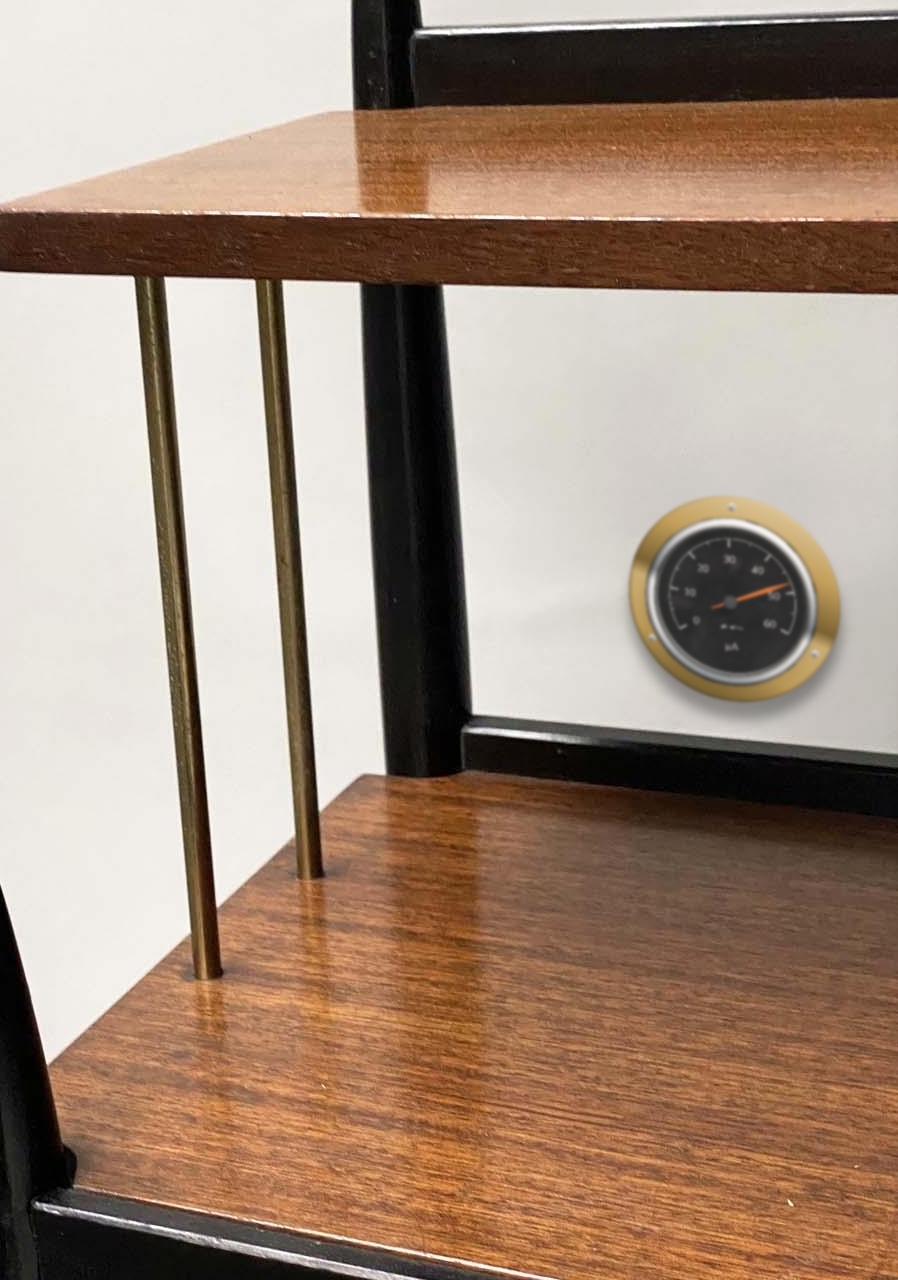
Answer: µA 47.5
